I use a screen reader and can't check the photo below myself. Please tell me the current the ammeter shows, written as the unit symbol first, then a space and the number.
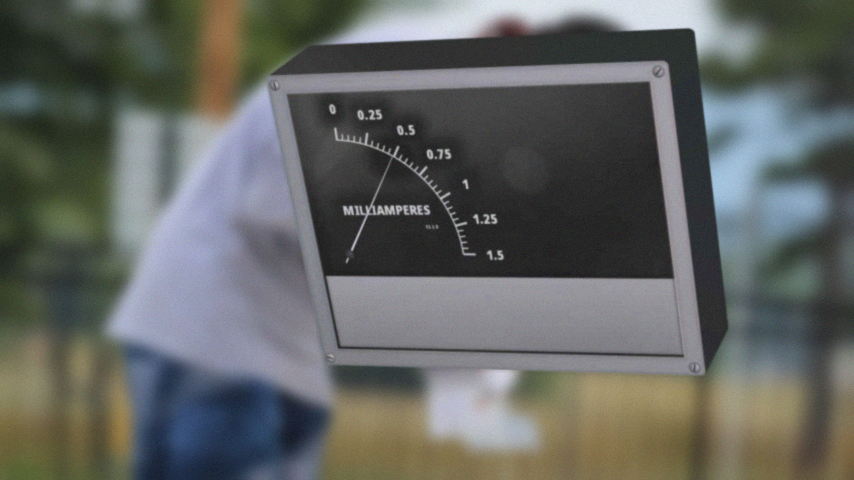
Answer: mA 0.5
